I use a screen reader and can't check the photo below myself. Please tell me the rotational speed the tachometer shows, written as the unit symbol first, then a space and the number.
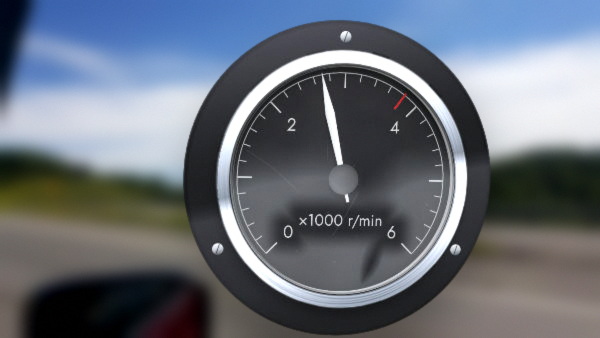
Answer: rpm 2700
